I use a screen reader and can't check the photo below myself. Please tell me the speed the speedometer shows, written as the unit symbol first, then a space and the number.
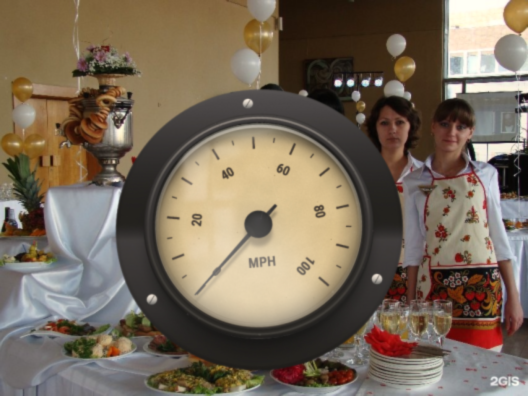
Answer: mph 0
